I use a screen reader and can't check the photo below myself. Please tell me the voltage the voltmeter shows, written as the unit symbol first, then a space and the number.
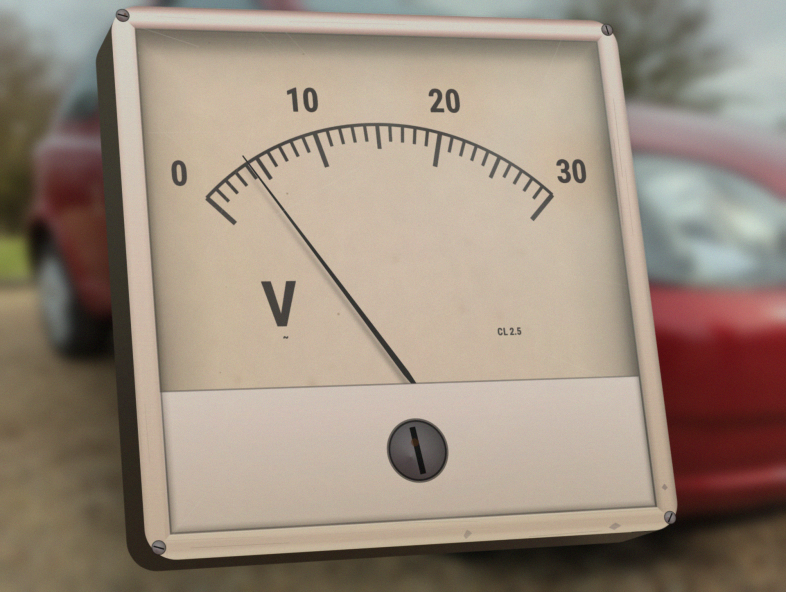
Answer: V 4
